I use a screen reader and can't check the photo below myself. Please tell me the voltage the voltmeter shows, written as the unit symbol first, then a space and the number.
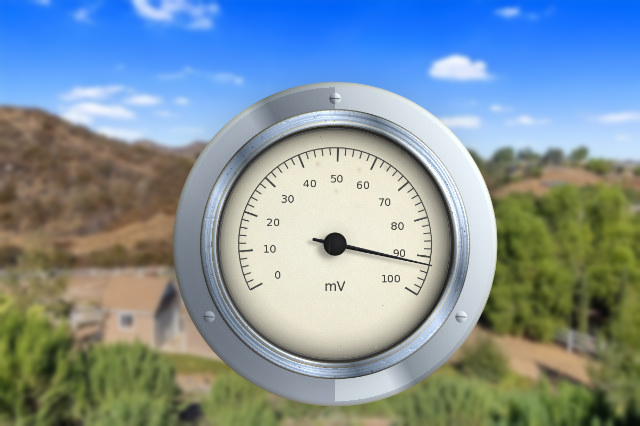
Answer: mV 92
